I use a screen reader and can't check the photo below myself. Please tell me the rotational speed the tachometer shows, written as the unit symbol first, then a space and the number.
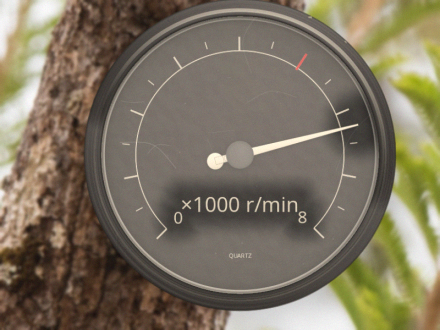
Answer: rpm 6250
